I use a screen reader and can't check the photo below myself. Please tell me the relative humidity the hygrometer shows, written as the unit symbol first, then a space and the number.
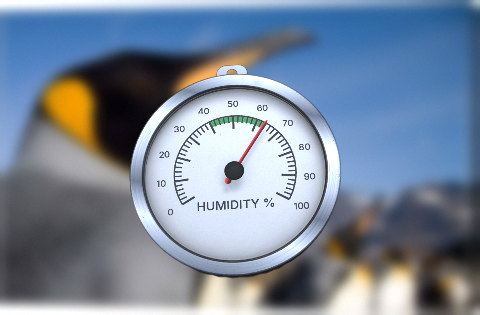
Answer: % 64
